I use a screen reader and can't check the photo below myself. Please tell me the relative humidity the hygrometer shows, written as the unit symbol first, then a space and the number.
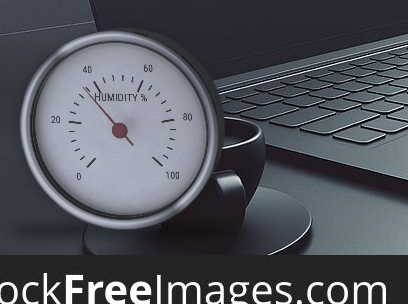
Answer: % 36
